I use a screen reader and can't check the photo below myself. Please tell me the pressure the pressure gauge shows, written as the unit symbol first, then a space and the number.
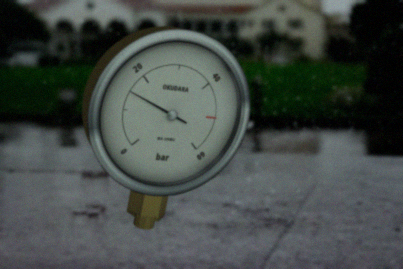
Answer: bar 15
